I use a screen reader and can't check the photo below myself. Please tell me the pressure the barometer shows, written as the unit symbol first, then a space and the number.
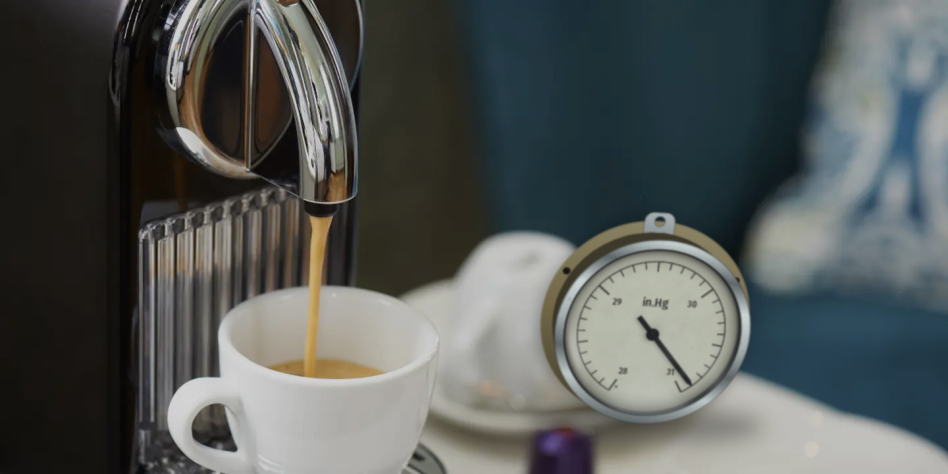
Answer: inHg 30.9
